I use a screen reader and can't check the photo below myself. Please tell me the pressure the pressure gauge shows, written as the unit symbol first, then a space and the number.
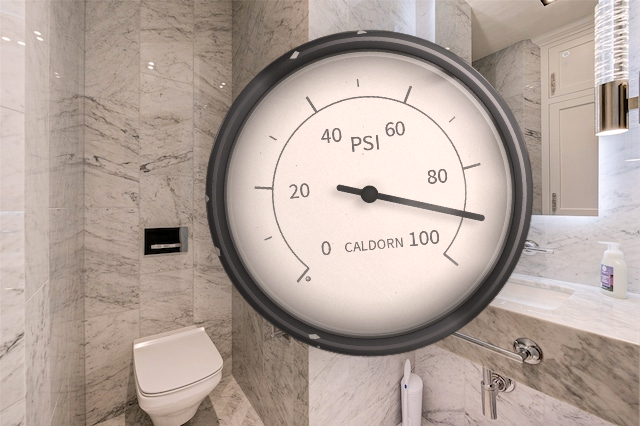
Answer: psi 90
